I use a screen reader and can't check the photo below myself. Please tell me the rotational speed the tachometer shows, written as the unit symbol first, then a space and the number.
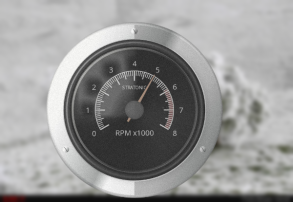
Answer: rpm 5000
